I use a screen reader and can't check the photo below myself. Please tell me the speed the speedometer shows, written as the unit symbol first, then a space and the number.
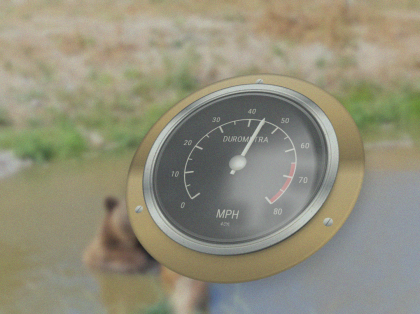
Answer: mph 45
